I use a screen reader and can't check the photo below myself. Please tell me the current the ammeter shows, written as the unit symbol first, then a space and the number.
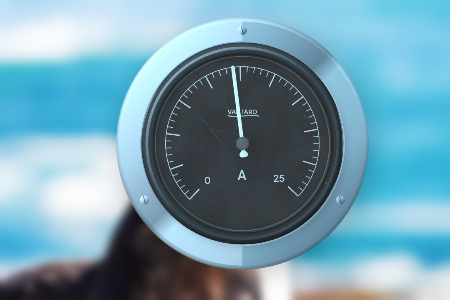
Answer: A 12
